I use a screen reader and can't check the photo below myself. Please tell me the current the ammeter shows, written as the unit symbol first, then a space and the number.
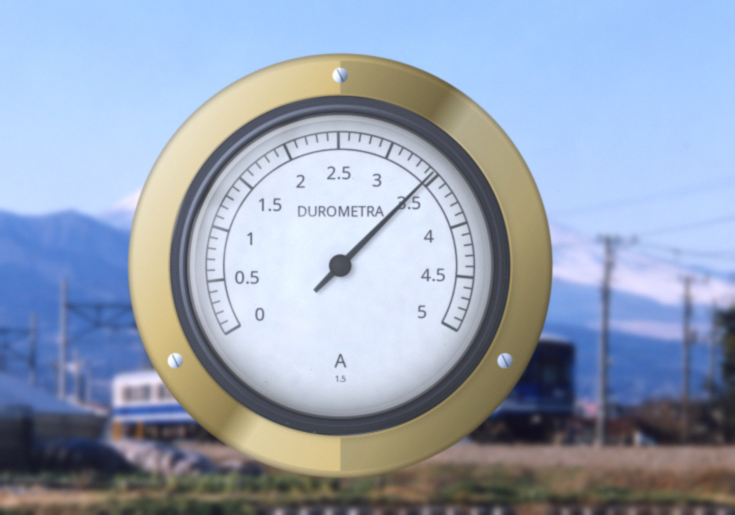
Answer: A 3.45
